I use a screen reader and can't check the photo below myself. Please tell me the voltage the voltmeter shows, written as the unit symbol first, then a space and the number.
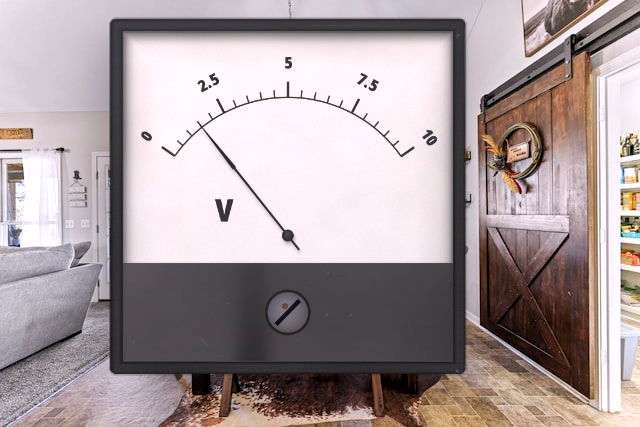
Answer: V 1.5
